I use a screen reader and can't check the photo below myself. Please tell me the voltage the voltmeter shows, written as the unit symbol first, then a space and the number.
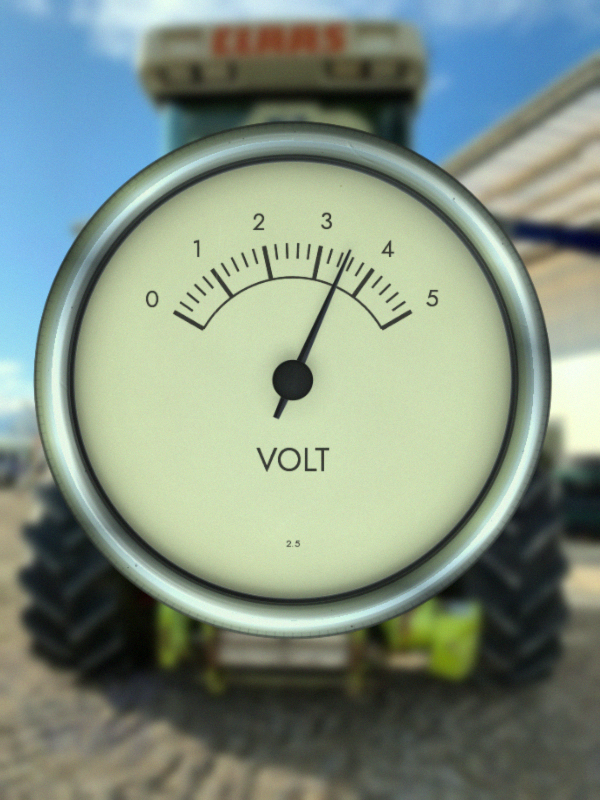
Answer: V 3.5
